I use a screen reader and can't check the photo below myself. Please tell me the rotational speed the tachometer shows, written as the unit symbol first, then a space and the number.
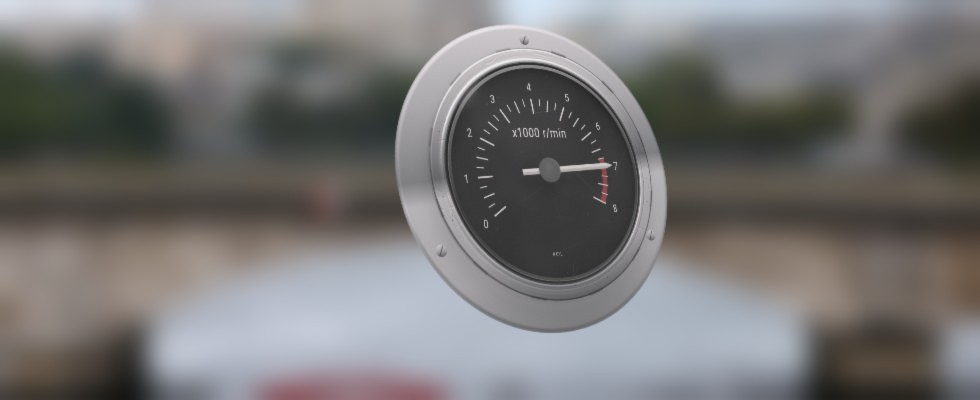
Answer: rpm 7000
